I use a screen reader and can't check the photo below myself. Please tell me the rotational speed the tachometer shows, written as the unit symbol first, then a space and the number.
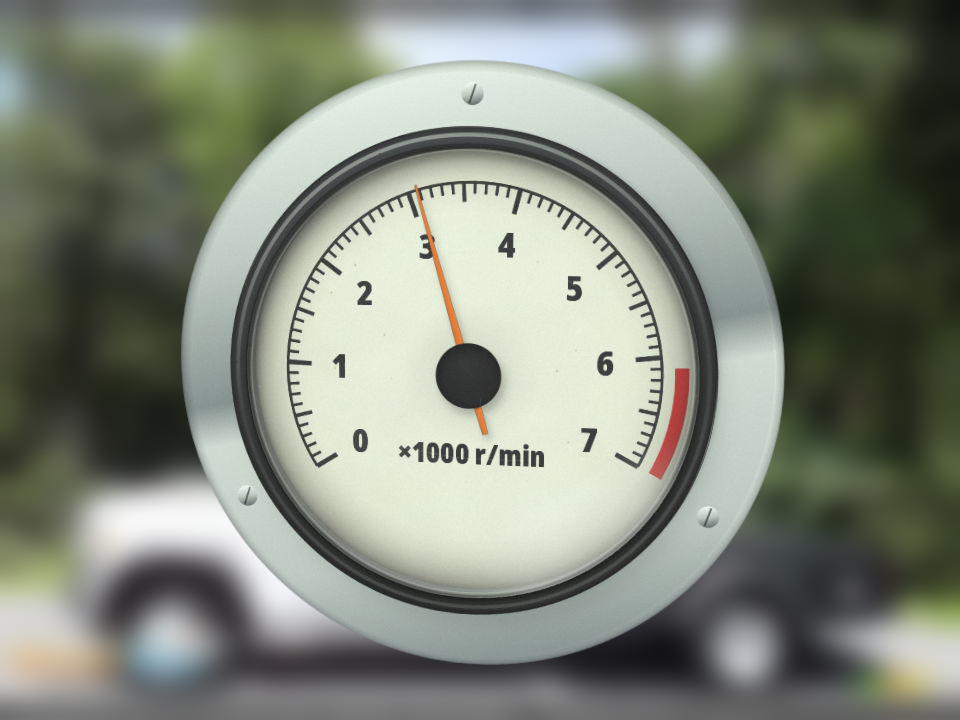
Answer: rpm 3100
